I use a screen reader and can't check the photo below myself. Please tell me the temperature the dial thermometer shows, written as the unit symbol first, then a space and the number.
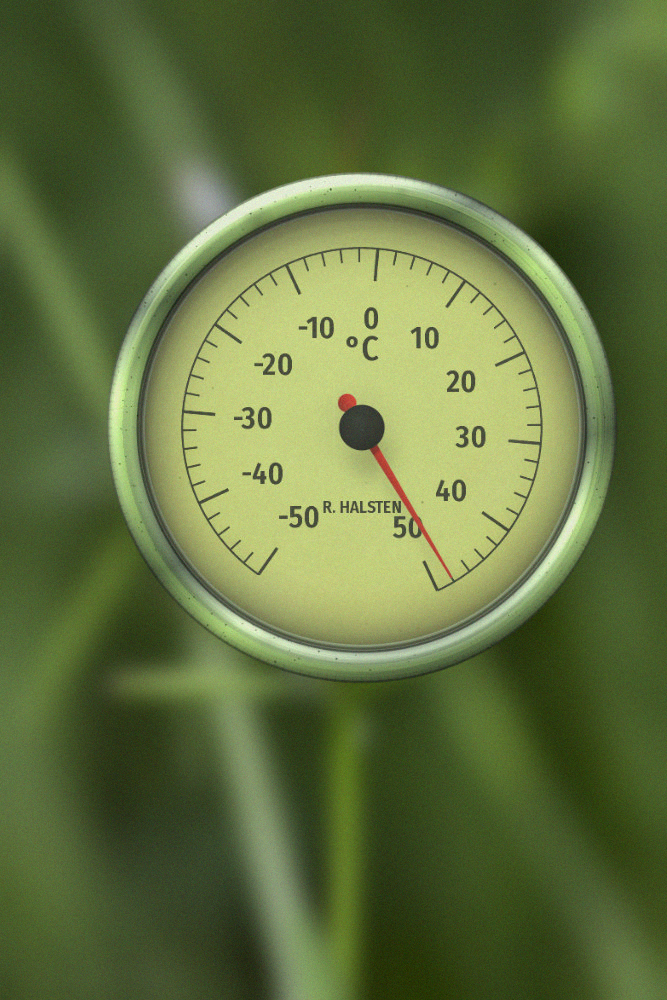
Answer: °C 48
